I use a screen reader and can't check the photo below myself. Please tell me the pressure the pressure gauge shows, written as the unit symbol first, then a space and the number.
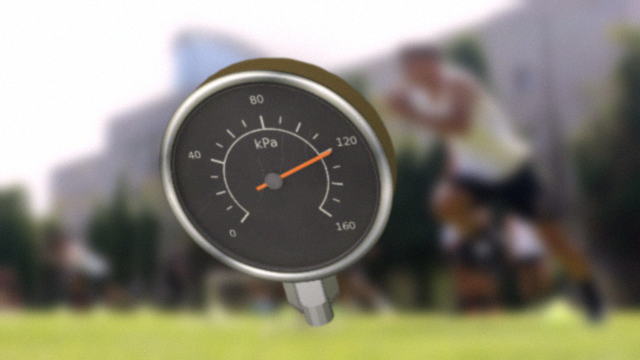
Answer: kPa 120
